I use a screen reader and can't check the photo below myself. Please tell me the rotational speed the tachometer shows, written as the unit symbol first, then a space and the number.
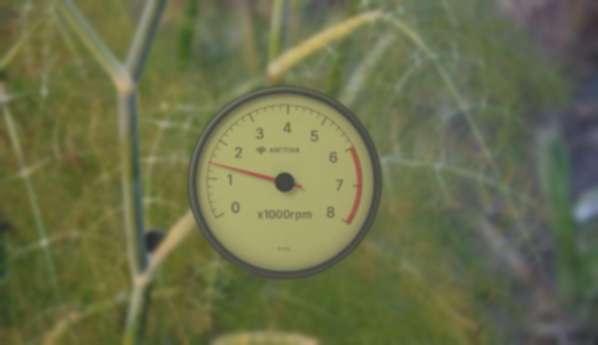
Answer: rpm 1400
